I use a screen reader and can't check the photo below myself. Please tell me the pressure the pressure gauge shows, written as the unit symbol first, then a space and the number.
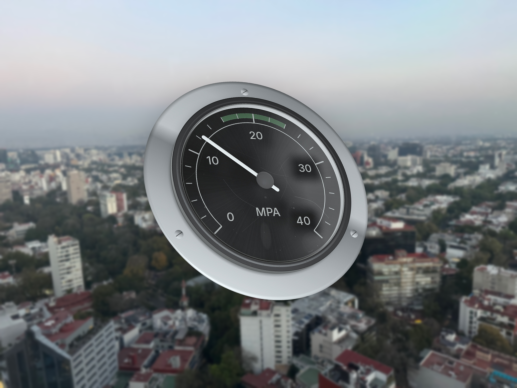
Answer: MPa 12
